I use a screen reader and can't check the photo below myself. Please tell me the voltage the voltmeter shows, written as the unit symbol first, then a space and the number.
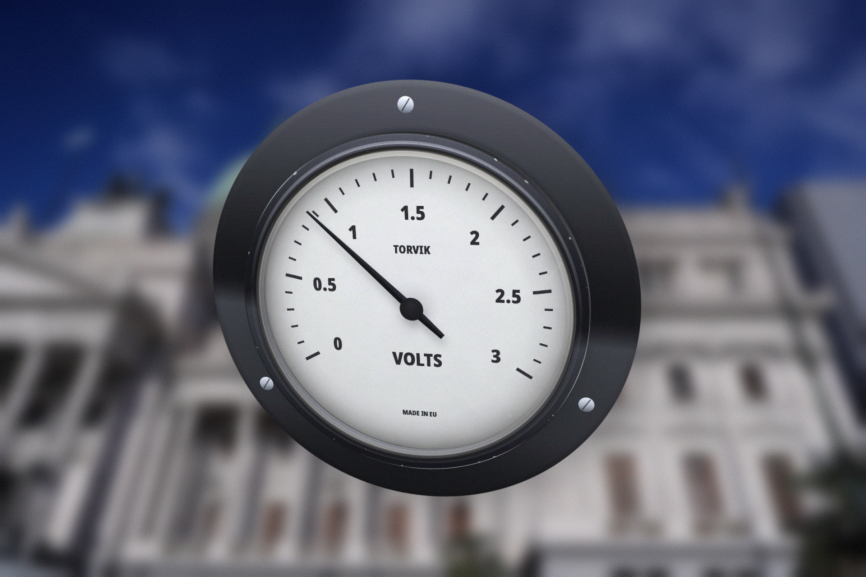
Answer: V 0.9
